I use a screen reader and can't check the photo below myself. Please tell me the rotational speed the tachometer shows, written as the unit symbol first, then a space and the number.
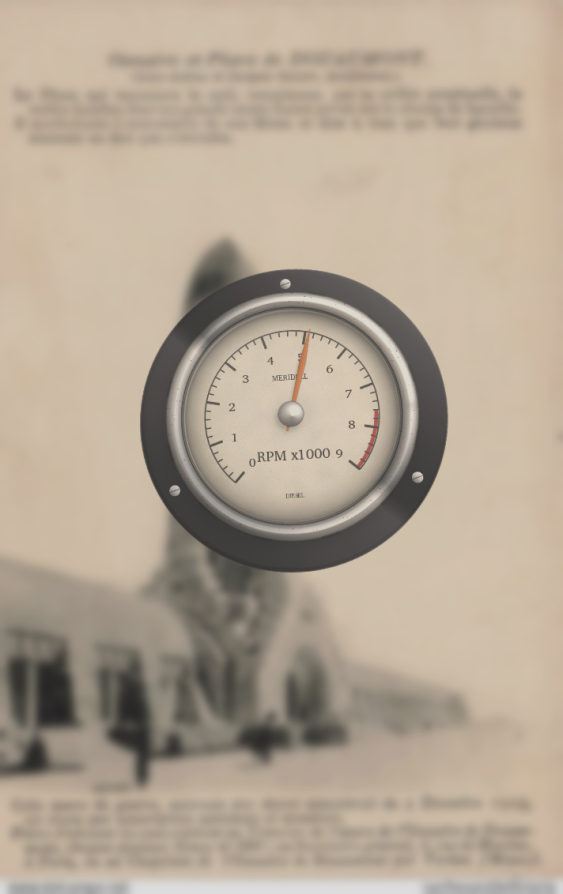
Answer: rpm 5100
